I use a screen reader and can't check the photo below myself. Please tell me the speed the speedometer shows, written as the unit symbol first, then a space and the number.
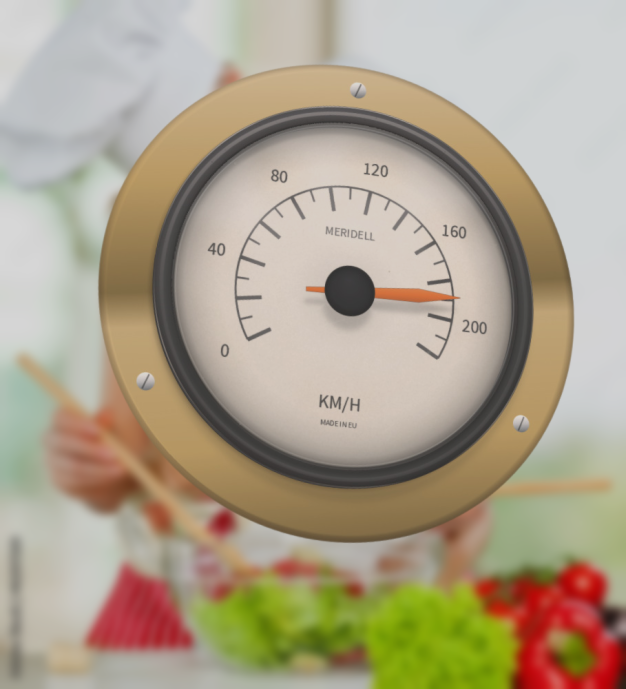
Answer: km/h 190
